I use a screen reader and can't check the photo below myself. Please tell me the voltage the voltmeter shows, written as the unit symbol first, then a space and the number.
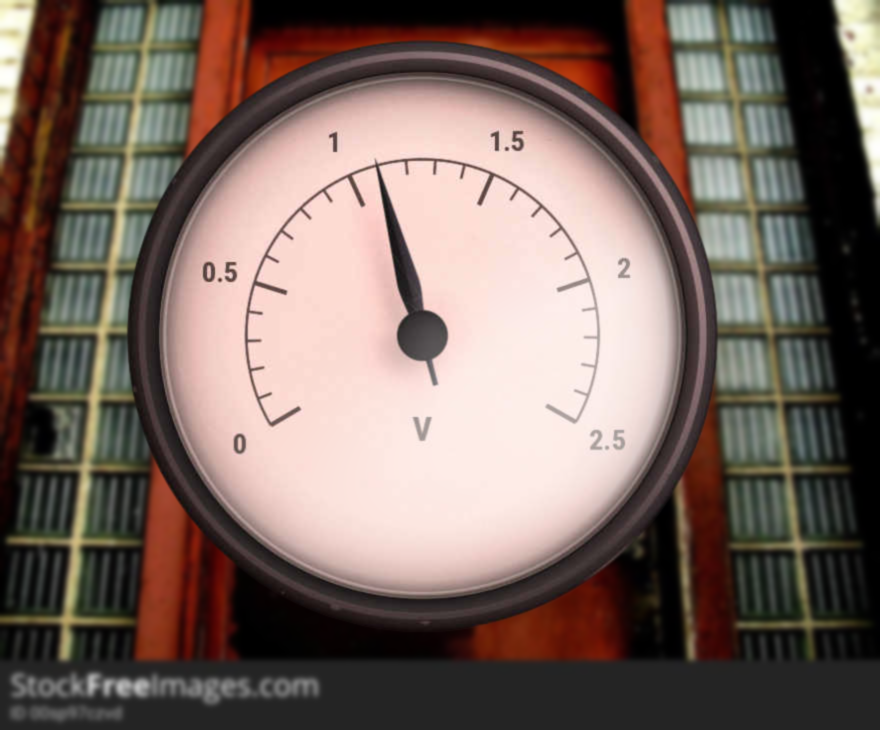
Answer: V 1.1
